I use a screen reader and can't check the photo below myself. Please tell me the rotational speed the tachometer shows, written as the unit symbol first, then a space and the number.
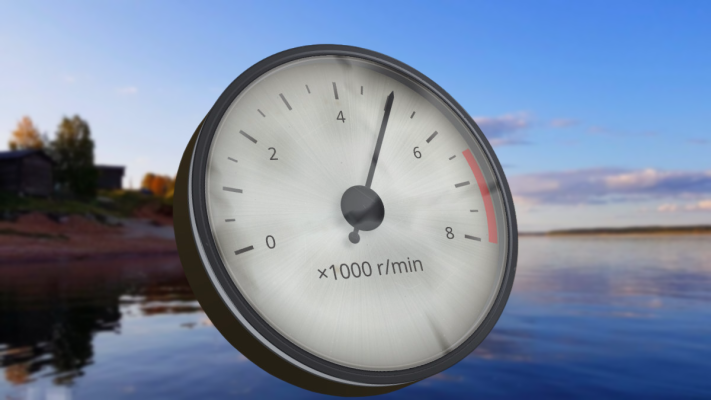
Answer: rpm 5000
